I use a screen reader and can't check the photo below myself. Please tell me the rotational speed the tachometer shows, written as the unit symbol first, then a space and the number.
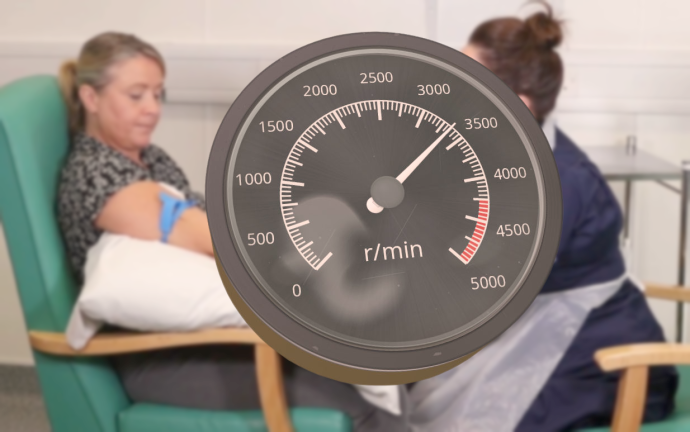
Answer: rpm 3350
